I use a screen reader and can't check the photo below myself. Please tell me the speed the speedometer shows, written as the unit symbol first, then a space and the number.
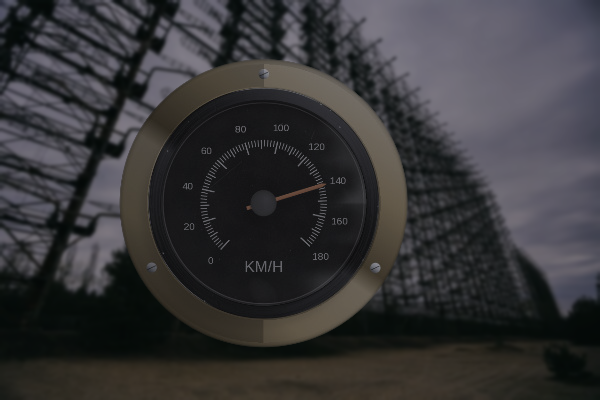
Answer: km/h 140
